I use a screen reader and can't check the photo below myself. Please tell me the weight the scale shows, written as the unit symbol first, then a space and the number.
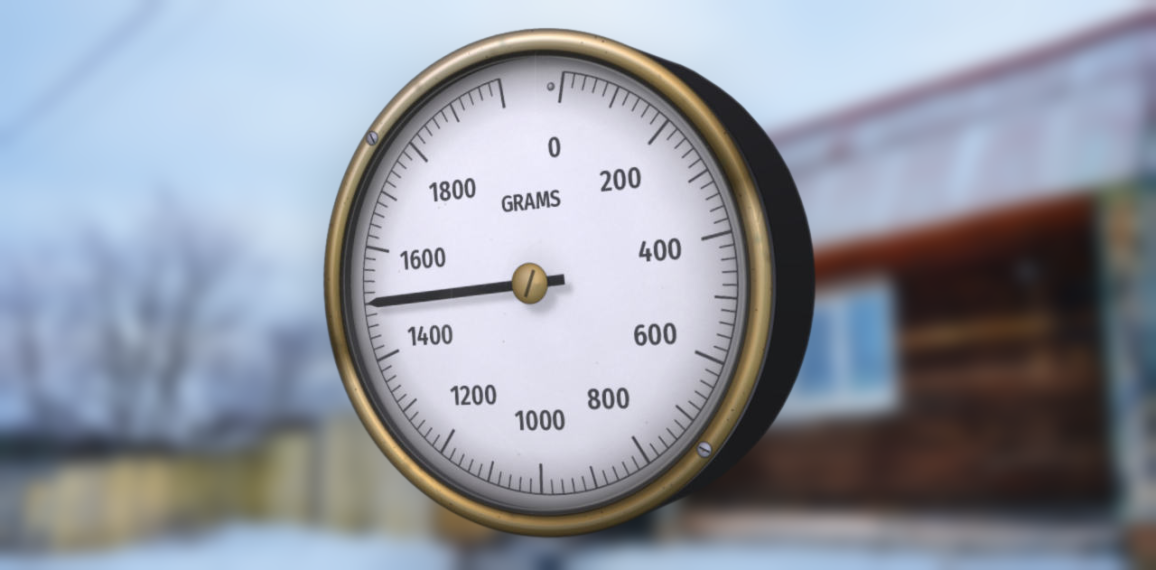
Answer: g 1500
